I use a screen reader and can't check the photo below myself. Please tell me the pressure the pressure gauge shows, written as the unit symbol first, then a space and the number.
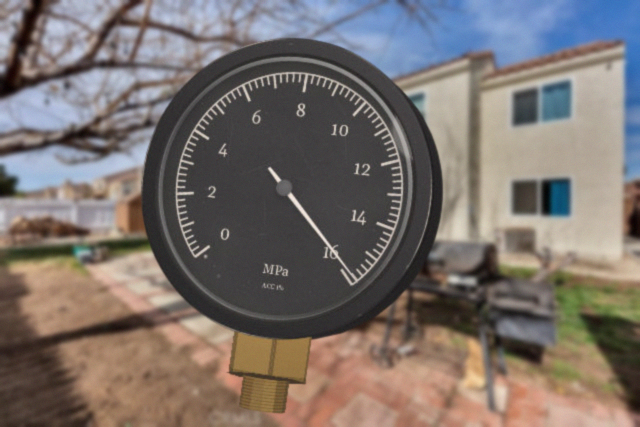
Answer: MPa 15.8
